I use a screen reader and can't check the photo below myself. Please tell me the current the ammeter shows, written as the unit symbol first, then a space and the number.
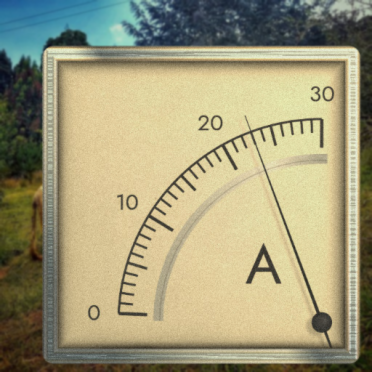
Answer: A 23
